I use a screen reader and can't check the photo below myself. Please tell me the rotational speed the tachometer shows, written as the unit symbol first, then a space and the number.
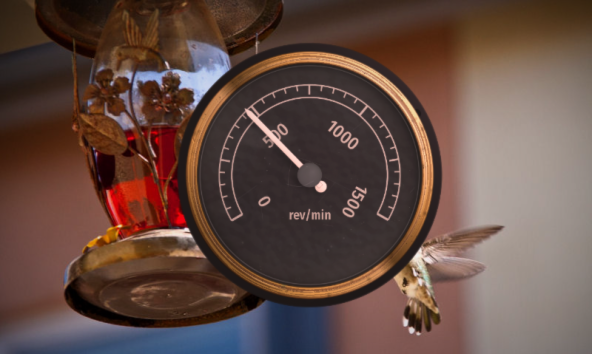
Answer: rpm 475
